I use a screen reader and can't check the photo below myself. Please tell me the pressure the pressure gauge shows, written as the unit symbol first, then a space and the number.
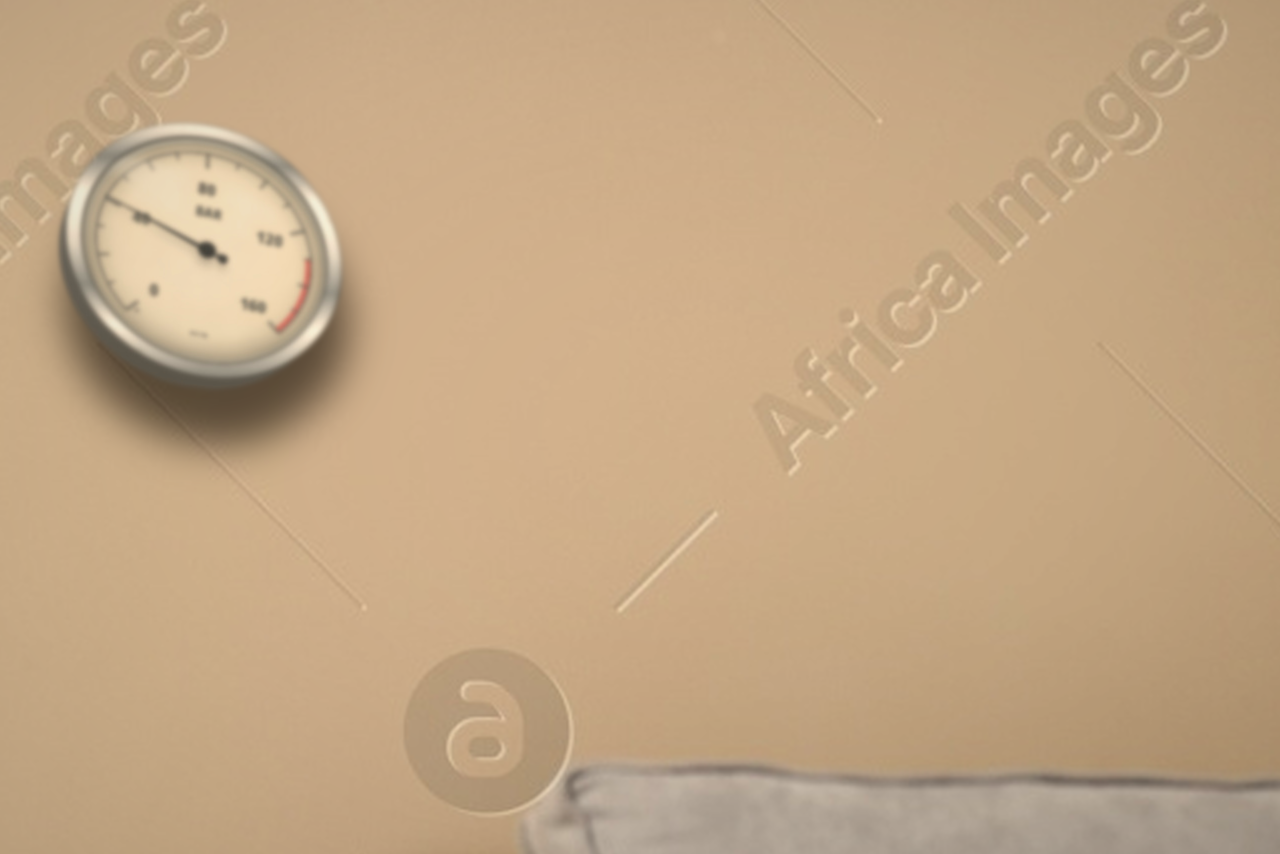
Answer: bar 40
